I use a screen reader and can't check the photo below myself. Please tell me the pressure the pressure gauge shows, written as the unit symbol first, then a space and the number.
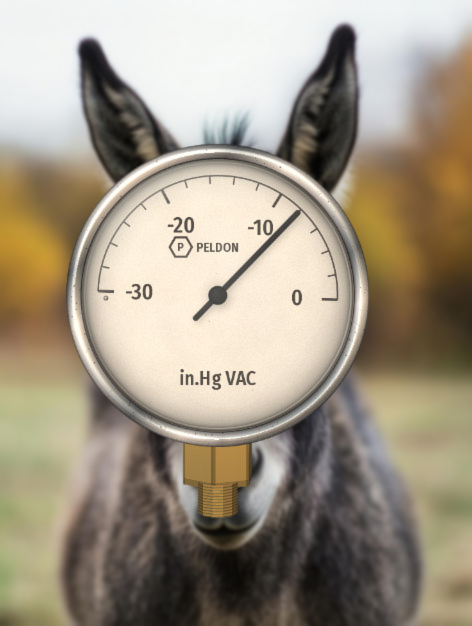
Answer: inHg -8
